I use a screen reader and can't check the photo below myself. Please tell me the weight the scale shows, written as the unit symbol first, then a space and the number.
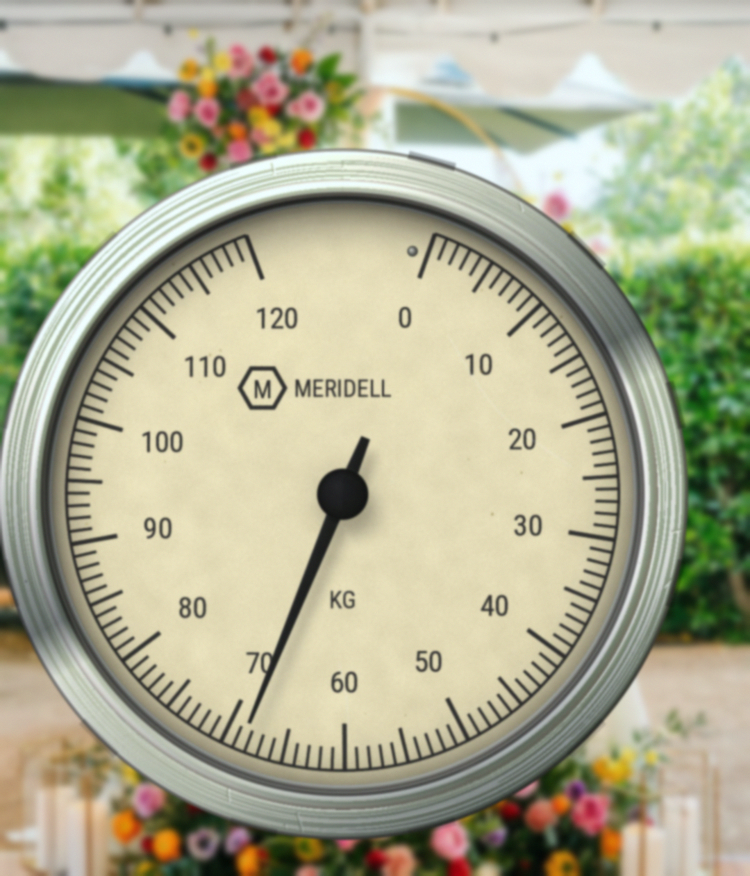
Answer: kg 68.5
